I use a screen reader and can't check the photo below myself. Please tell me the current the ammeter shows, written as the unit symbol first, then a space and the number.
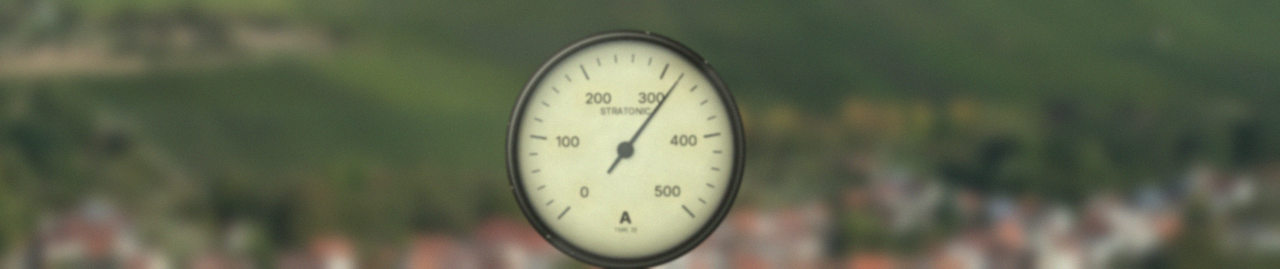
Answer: A 320
